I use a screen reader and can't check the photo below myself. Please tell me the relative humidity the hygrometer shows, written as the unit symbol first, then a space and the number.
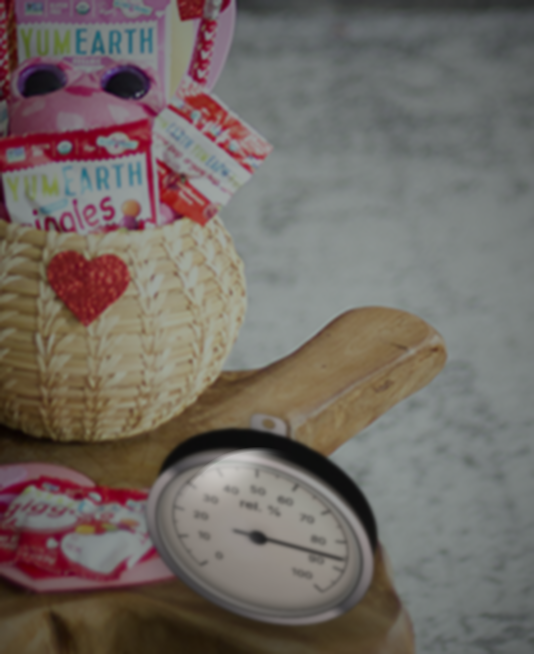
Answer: % 85
